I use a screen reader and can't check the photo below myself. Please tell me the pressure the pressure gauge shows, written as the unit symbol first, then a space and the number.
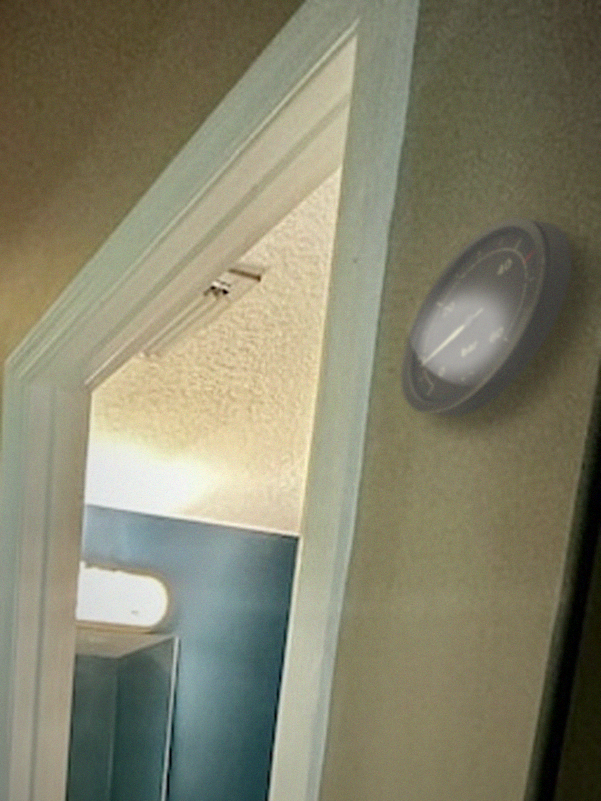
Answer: bar 7.5
